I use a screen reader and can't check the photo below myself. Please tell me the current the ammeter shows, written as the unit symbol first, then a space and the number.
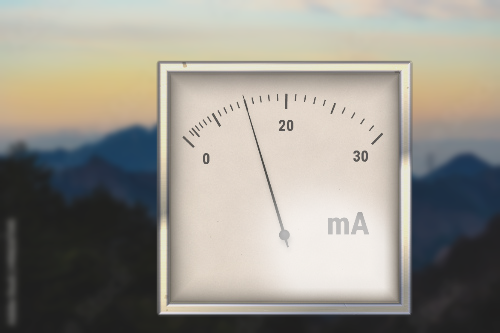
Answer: mA 15
